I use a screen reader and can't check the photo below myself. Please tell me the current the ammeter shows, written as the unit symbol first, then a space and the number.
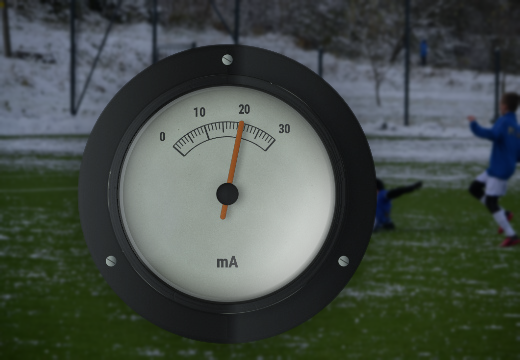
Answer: mA 20
